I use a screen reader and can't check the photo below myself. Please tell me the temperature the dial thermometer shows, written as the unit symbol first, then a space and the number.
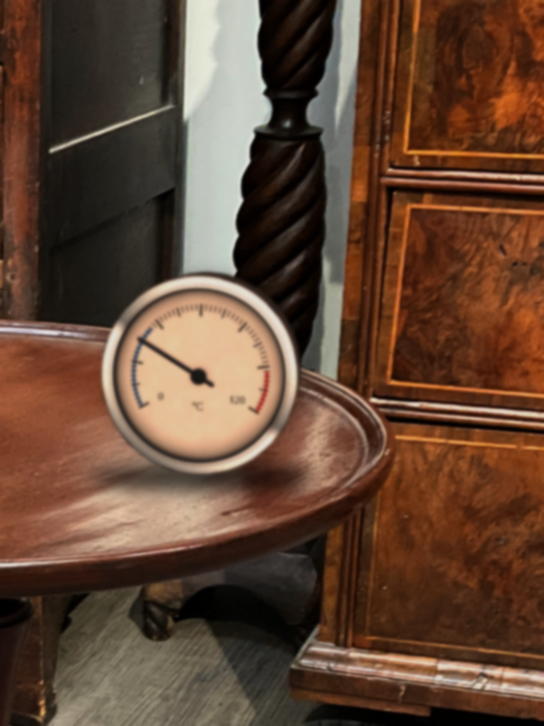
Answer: °C 30
